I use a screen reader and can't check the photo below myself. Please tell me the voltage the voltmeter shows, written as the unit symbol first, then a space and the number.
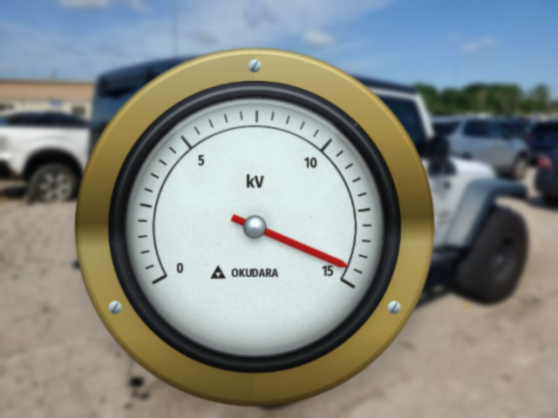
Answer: kV 14.5
